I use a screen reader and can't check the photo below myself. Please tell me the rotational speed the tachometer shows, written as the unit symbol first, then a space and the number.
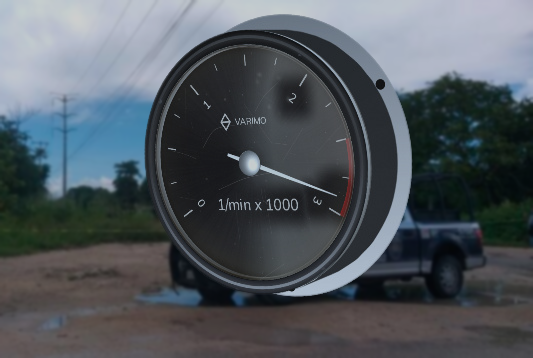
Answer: rpm 2875
